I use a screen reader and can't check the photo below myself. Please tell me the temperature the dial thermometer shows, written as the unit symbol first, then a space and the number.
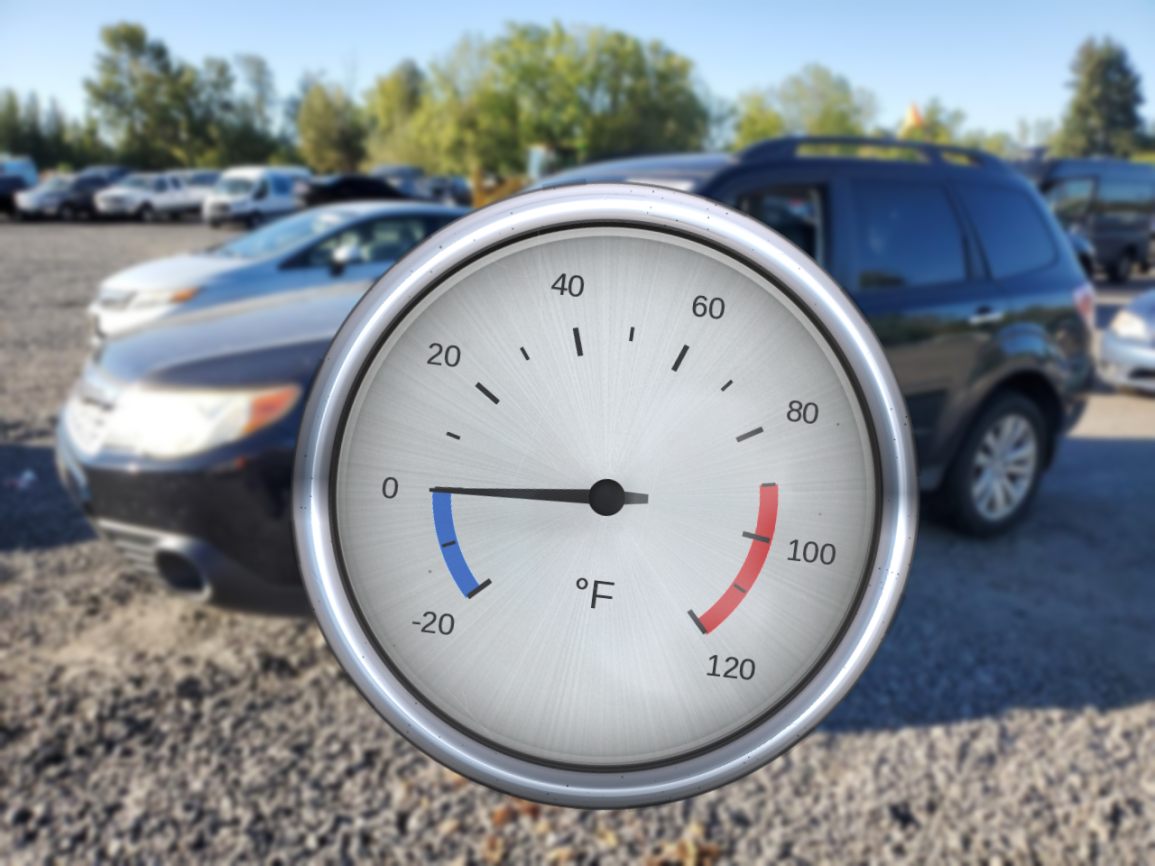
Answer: °F 0
